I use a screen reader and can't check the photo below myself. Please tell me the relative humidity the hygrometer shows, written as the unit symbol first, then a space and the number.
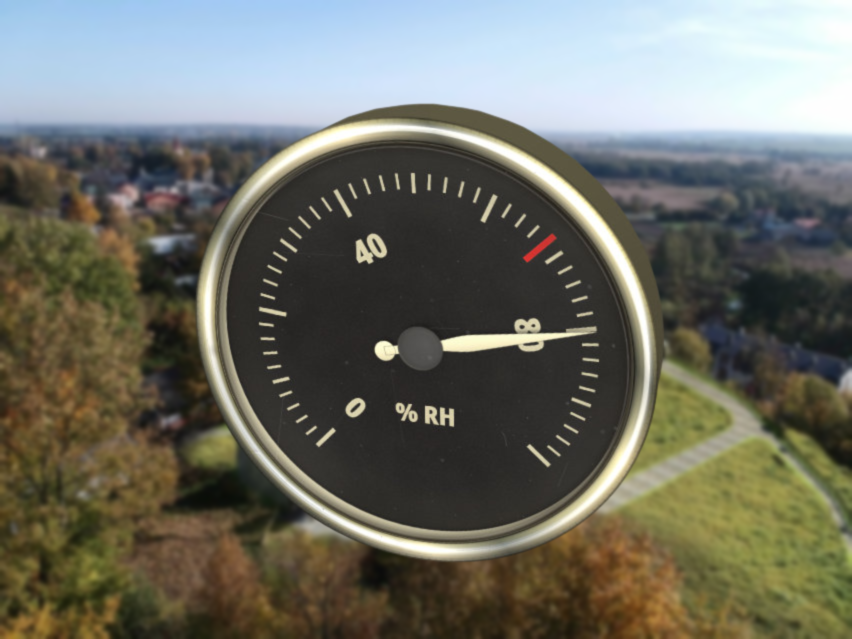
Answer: % 80
